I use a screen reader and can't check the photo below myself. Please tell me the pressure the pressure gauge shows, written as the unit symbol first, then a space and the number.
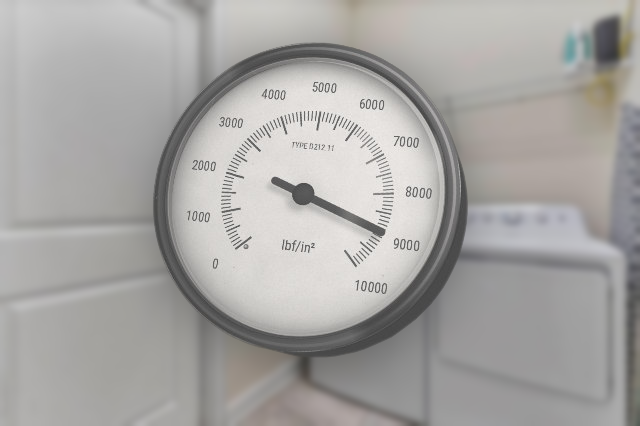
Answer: psi 9000
